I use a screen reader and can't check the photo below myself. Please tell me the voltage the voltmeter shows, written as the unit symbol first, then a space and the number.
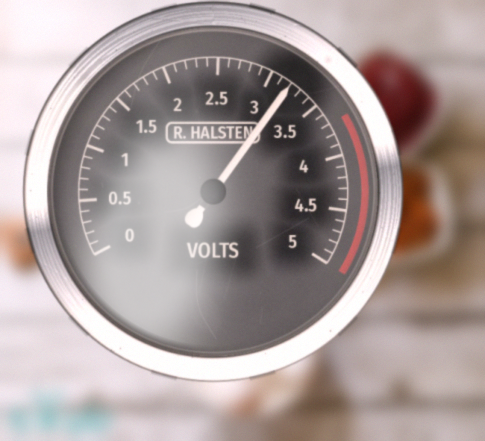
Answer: V 3.2
